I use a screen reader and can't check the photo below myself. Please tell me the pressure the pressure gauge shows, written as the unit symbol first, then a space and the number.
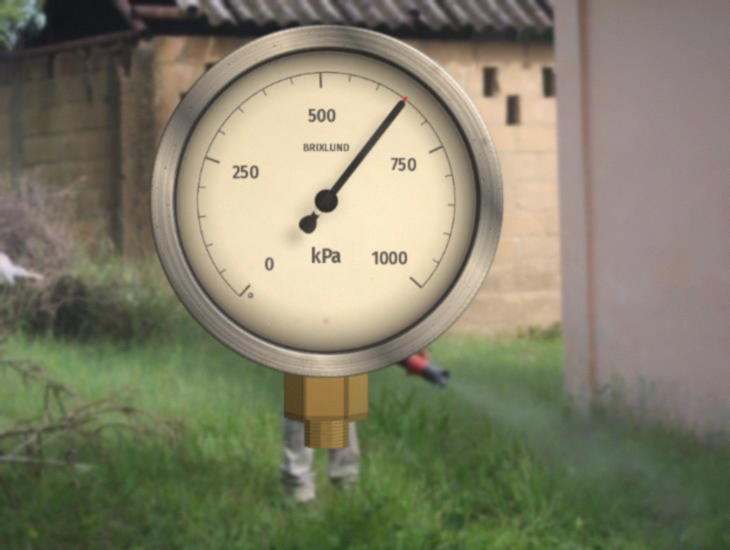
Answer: kPa 650
